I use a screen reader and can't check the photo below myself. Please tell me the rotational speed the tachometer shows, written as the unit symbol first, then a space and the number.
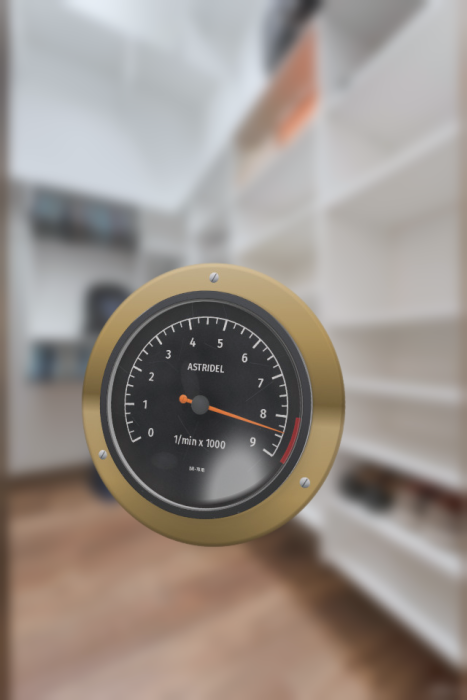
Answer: rpm 8375
